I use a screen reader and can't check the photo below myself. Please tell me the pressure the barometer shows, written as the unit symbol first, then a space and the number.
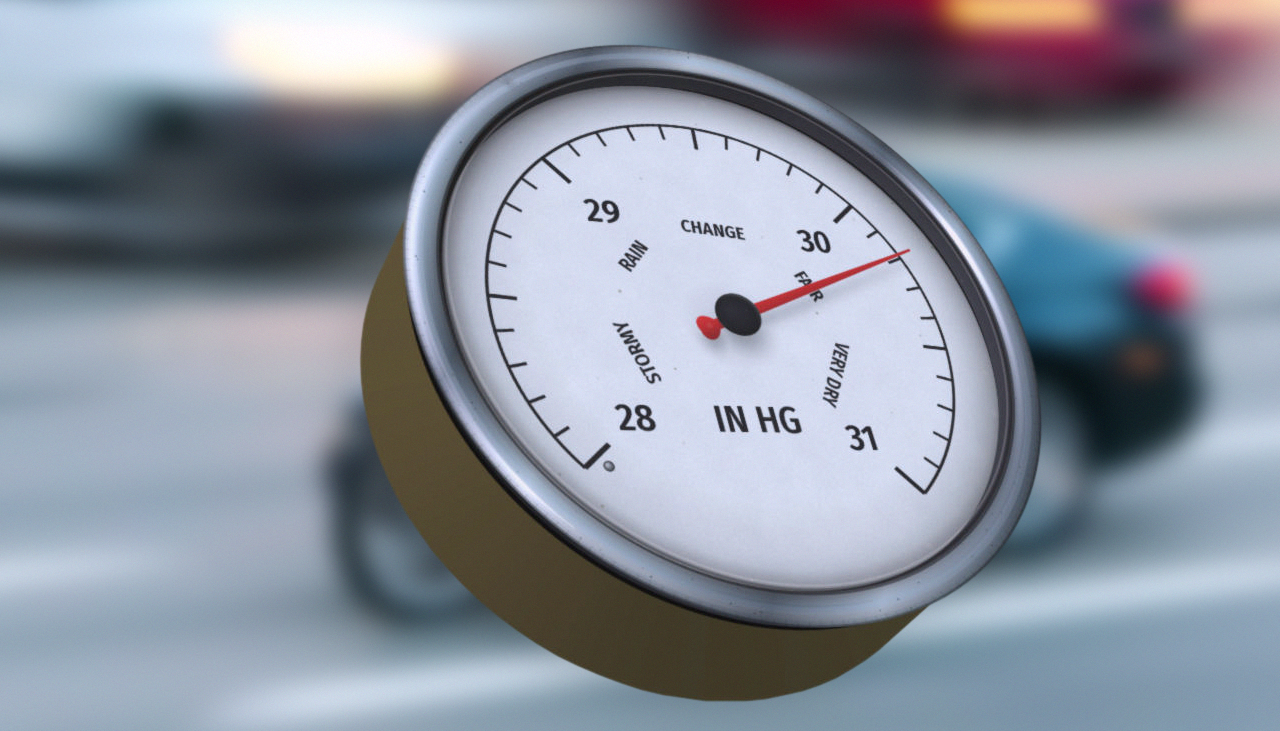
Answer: inHg 30.2
